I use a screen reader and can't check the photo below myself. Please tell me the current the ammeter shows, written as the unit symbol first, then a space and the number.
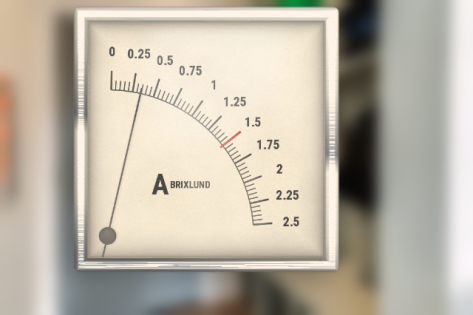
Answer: A 0.35
